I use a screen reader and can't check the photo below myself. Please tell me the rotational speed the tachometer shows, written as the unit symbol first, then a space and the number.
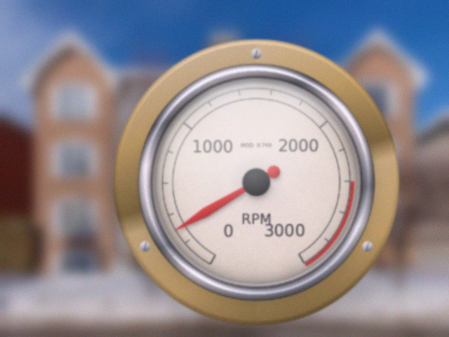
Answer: rpm 300
